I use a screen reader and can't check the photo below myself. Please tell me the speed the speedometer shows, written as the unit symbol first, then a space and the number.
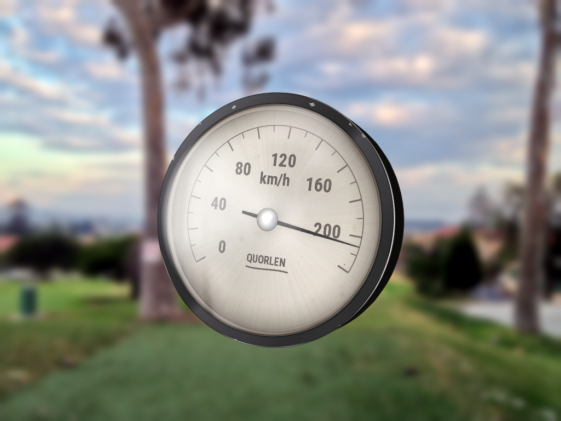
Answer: km/h 205
